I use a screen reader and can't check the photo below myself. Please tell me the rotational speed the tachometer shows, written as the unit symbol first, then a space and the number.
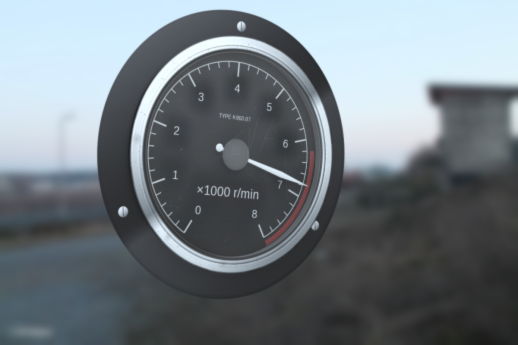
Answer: rpm 6800
